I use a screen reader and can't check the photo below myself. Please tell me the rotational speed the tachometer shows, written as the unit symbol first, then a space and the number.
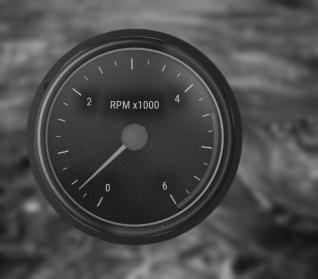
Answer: rpm 375
